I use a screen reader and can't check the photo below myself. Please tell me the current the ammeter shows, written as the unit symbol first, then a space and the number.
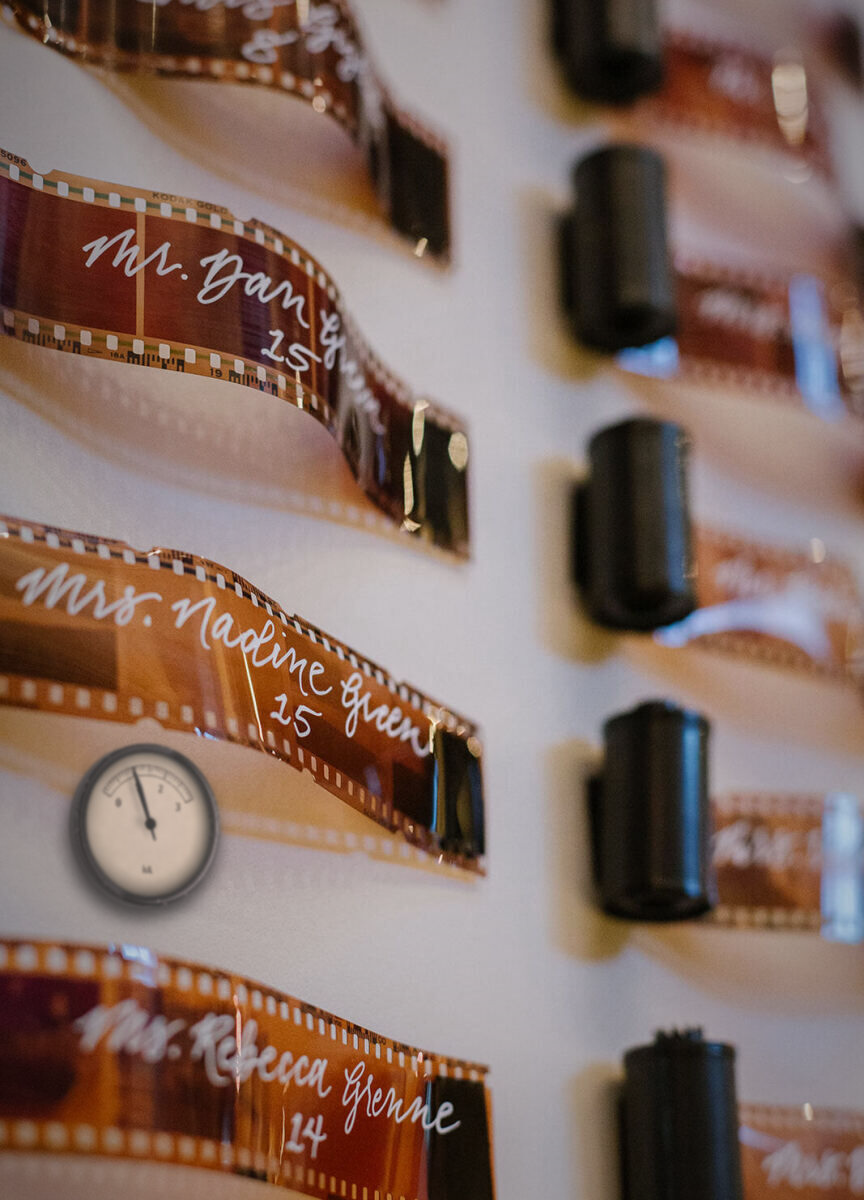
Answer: kA 1
